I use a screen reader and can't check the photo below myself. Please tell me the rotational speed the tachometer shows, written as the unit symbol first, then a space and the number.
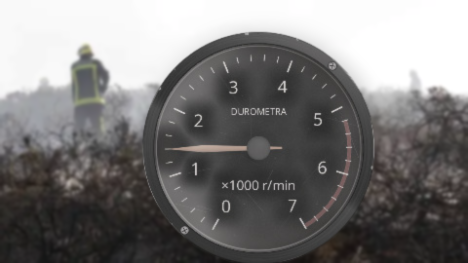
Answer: rpm 1400
